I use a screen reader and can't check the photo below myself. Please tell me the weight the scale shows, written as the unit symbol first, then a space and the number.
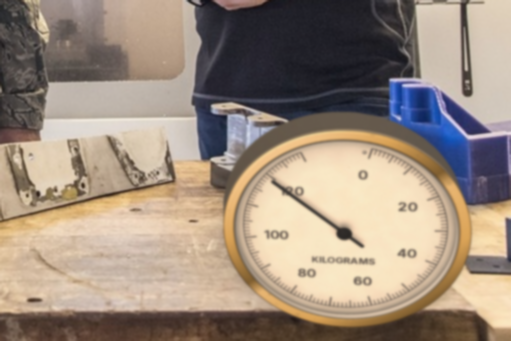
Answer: kg 120
